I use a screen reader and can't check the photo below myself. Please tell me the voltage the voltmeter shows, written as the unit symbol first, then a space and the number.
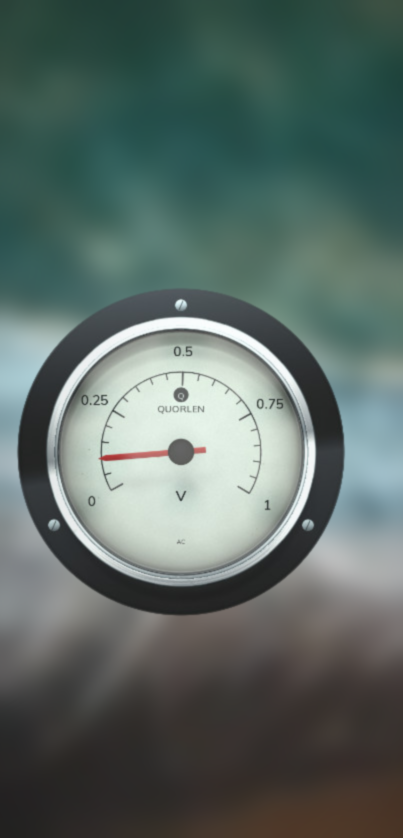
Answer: V 0.1
